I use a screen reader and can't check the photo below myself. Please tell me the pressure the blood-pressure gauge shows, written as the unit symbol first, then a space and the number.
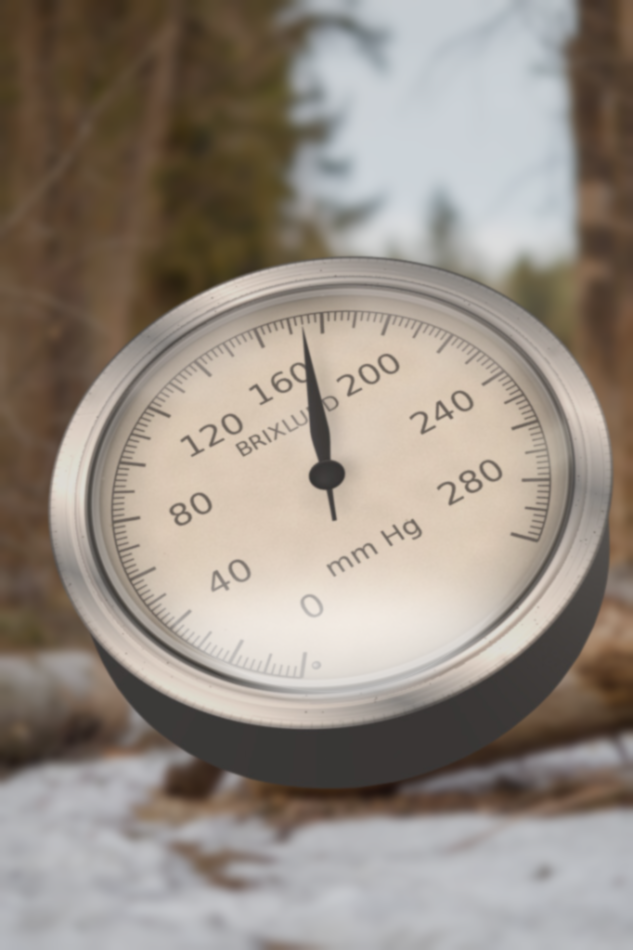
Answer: mmHg 174
